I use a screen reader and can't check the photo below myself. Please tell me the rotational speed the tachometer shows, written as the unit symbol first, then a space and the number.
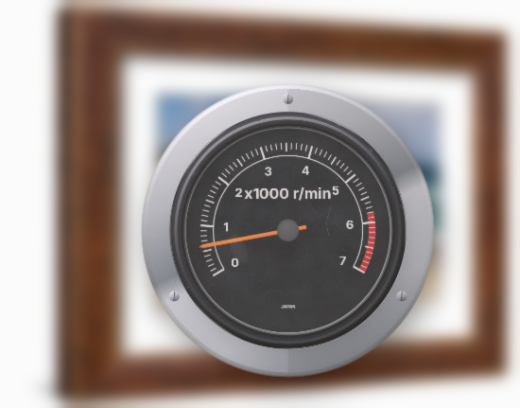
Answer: rpm 600
